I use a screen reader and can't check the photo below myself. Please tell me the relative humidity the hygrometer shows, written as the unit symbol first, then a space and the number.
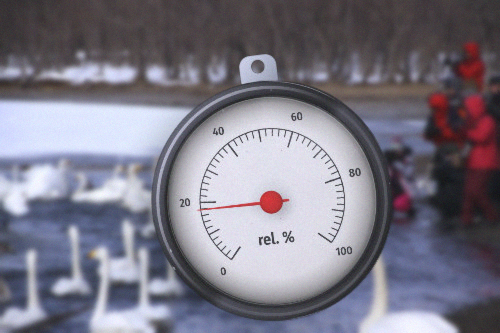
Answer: % 18
